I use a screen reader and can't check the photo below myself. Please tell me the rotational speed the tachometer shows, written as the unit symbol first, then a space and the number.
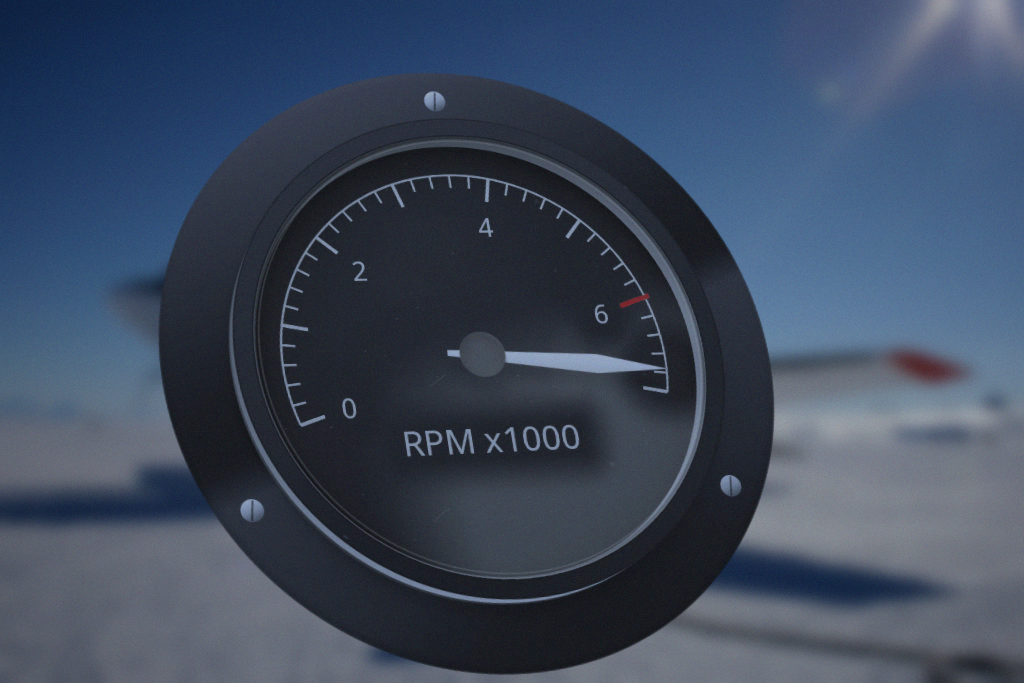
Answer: rpm 6800
